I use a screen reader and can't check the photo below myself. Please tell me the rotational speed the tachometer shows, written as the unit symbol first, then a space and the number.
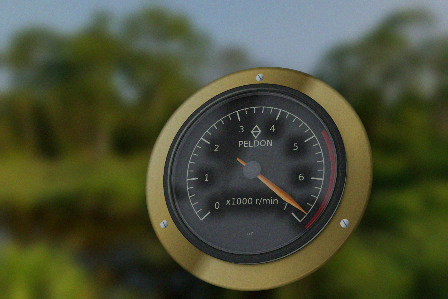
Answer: rpm 6800
